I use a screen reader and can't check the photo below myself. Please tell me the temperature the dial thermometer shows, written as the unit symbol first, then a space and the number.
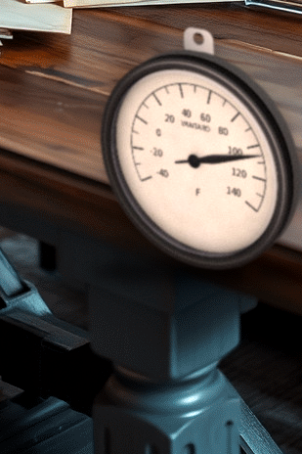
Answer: °F 105
